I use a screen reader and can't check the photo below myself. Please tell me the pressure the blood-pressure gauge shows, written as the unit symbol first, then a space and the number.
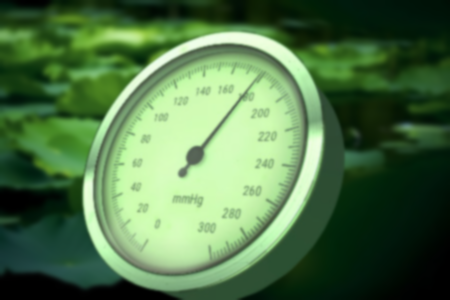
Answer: mmHg 180
